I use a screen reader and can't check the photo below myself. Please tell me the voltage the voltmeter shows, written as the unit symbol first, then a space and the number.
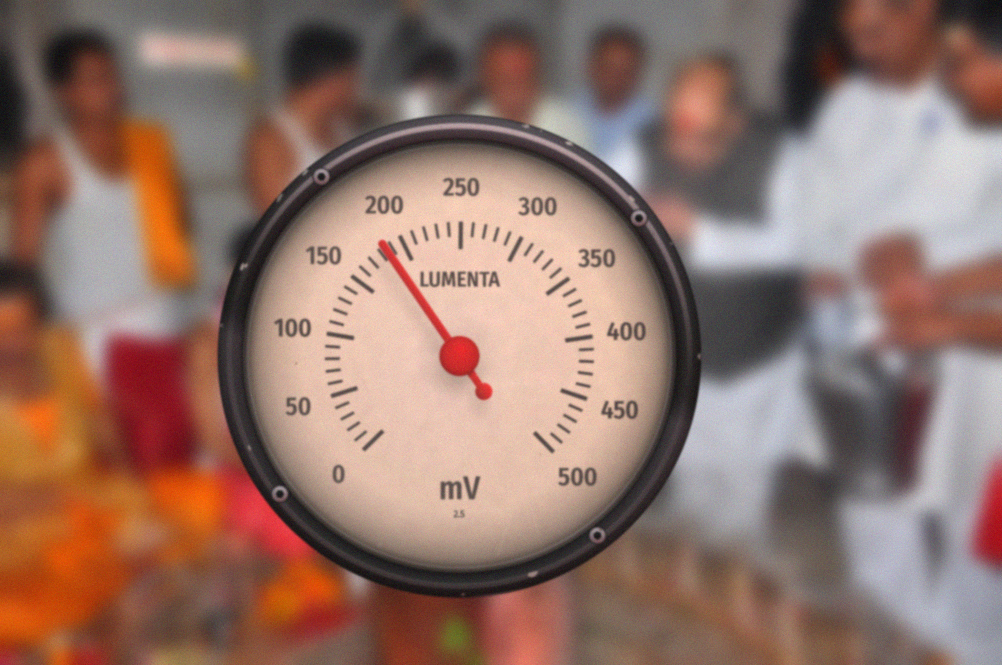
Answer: mV 185
